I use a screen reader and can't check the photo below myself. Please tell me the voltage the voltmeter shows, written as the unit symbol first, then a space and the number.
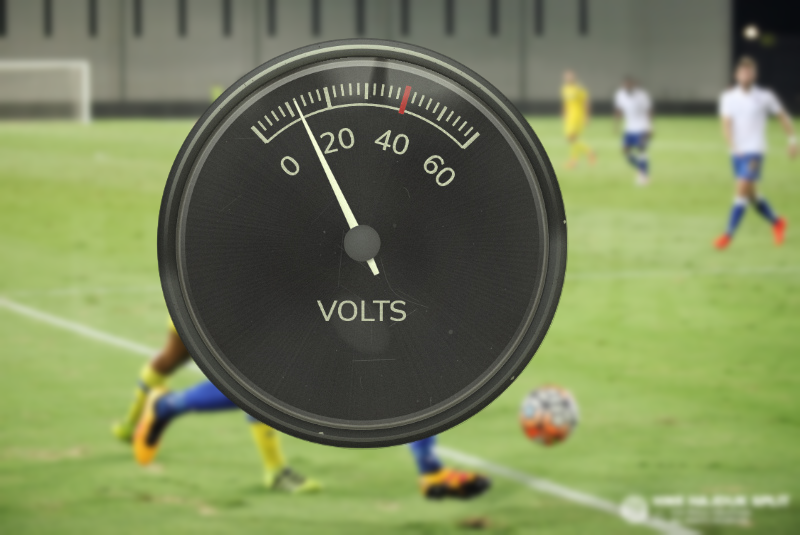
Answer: V 12
